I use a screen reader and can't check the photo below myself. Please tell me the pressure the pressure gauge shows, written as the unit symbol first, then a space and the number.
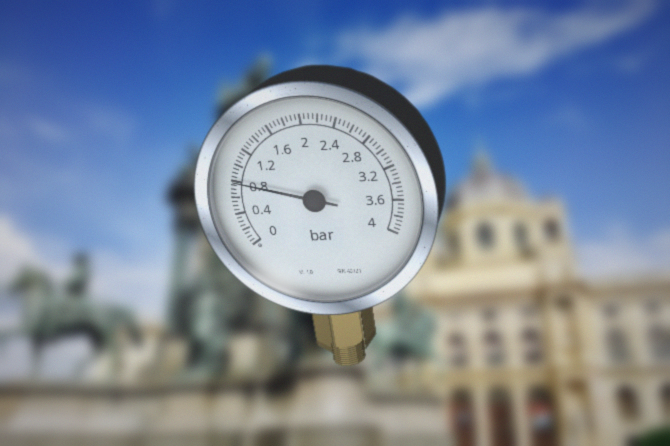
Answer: bar 0.8
